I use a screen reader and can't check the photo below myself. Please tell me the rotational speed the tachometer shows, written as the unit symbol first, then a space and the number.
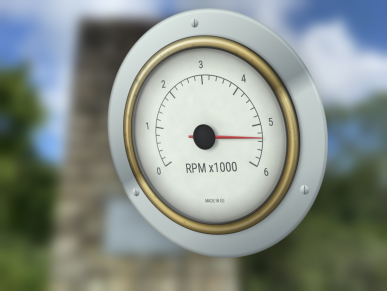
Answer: rpm 5300
